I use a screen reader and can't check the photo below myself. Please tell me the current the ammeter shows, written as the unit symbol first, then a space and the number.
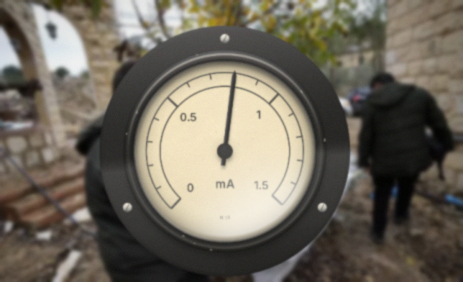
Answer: mA 0.8
